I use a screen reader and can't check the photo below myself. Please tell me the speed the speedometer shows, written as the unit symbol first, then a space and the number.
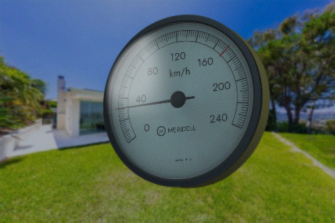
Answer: km/h 30
